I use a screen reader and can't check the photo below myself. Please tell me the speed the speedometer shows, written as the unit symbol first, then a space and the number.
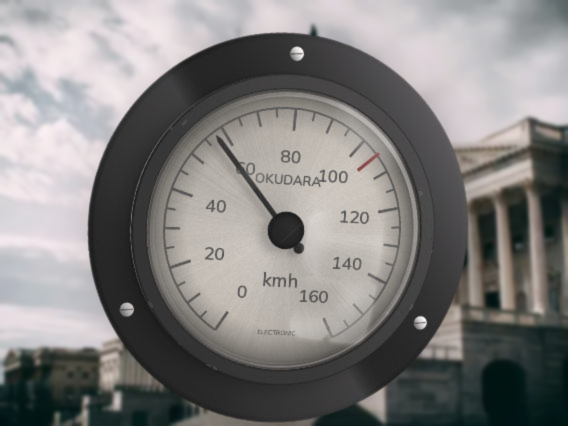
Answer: km/h 57.5
